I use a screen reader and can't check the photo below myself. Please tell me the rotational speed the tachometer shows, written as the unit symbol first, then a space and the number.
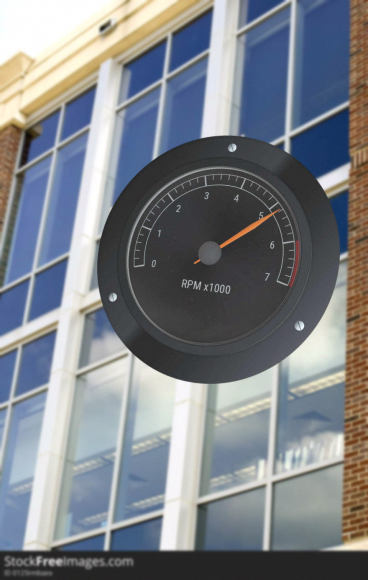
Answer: rpm 5200
